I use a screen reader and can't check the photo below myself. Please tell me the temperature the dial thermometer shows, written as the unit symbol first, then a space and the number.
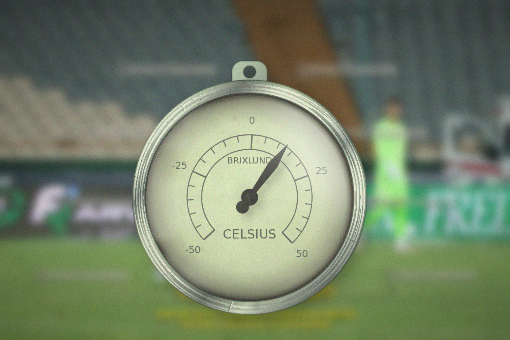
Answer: °C 12.5
